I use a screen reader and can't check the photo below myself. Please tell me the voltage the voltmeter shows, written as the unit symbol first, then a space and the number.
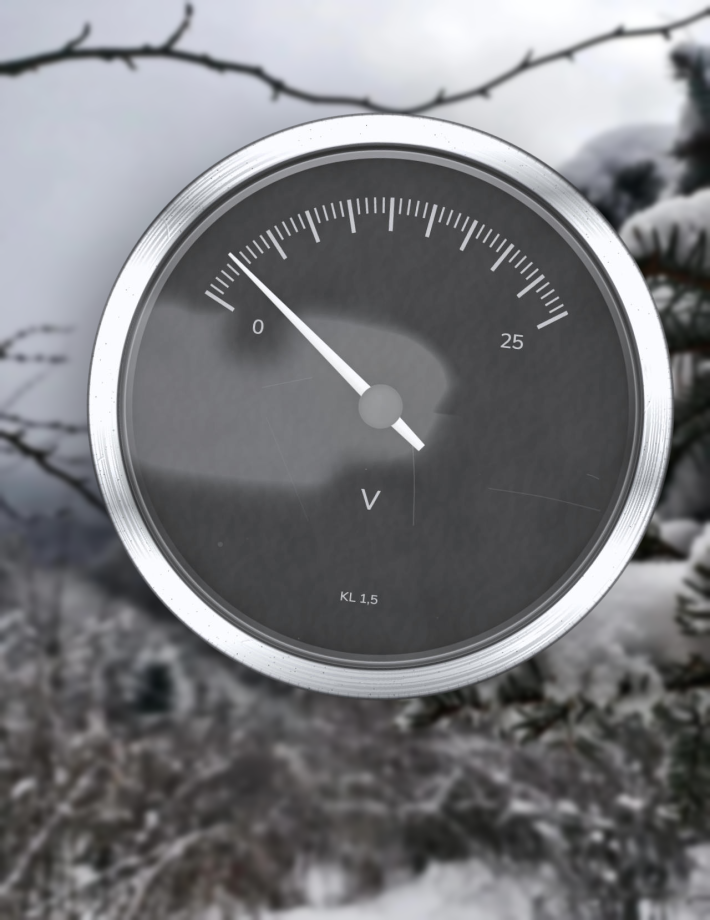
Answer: V 2.5
